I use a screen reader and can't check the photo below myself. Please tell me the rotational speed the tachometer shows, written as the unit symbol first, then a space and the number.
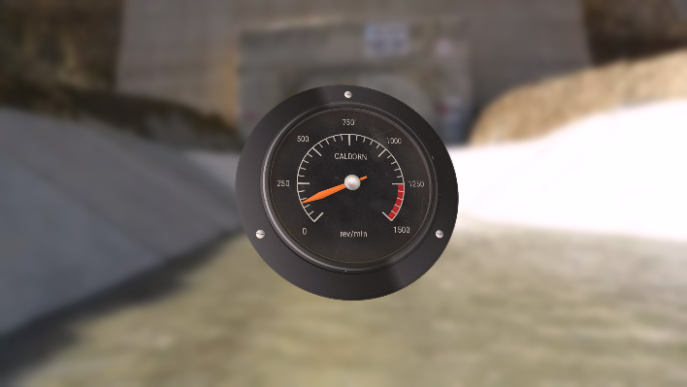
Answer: rpm 125
